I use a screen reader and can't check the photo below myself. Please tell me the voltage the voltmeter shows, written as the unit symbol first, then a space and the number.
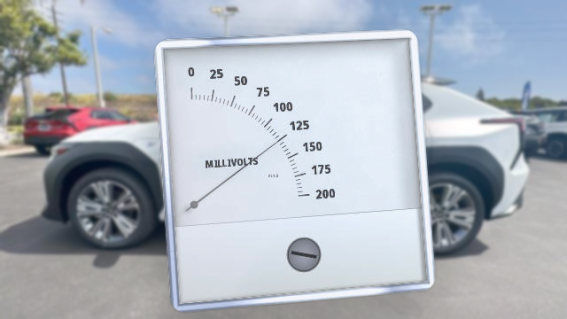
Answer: mV 125
